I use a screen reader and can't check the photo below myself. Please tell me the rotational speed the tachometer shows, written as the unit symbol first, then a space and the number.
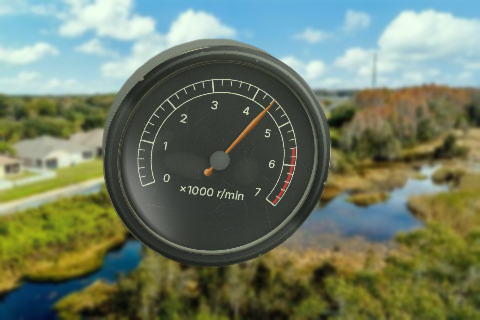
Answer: rpm 4400
